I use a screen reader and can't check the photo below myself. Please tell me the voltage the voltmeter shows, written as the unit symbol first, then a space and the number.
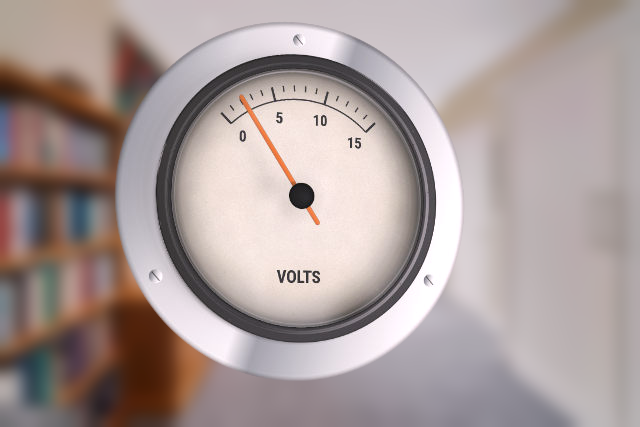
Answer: V 2
